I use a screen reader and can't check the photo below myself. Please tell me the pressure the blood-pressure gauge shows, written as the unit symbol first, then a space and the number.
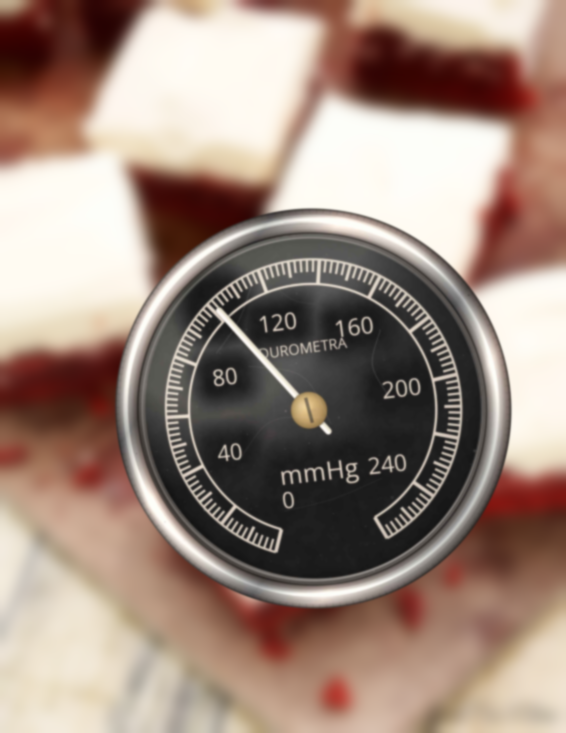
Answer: mmHg 102
